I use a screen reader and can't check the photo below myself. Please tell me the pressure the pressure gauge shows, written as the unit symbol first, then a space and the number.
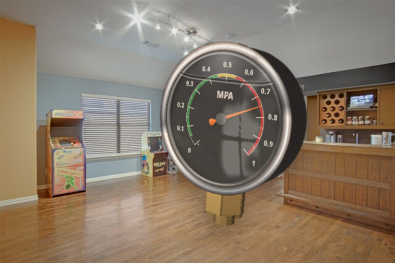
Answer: MPa 0.75
